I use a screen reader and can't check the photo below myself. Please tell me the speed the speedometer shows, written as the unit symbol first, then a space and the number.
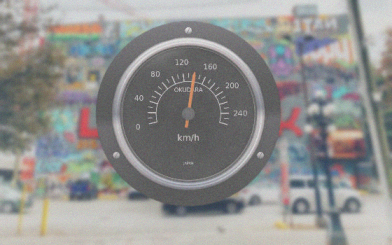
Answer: km/h 140
